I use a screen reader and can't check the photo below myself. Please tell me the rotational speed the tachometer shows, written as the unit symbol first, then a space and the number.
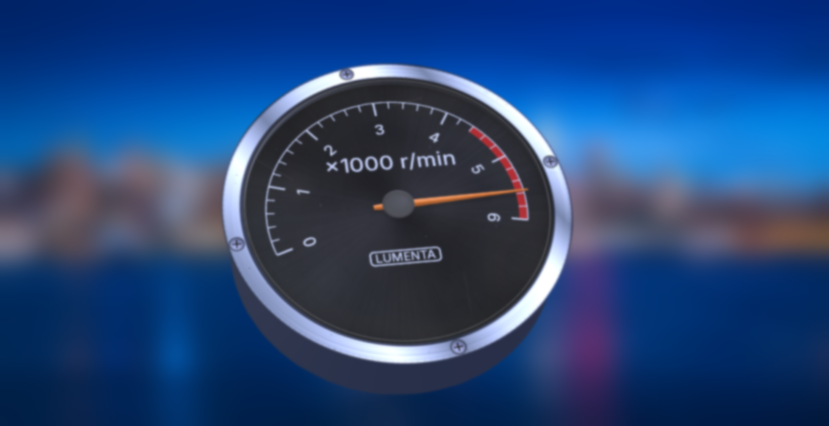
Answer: rpm 5600
